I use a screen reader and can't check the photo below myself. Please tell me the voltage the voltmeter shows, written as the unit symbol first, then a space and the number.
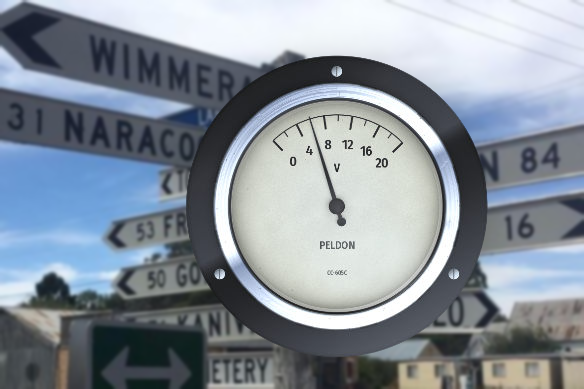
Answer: V 6
